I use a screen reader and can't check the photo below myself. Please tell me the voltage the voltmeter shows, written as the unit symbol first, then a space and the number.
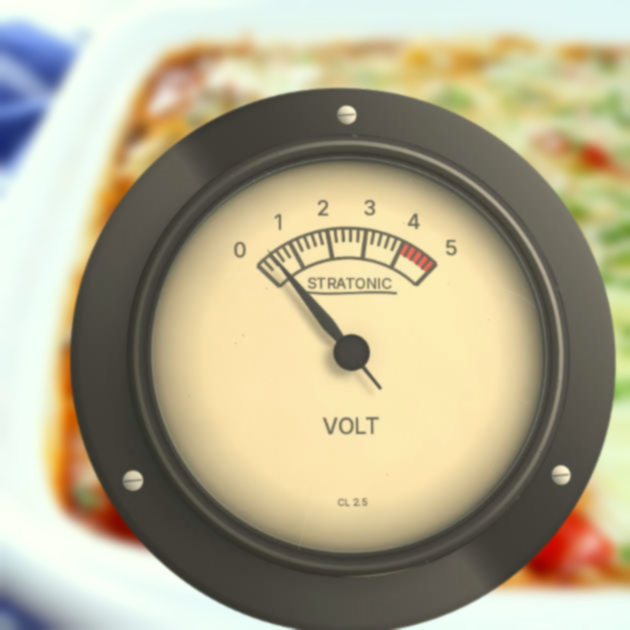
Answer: V 0.4
